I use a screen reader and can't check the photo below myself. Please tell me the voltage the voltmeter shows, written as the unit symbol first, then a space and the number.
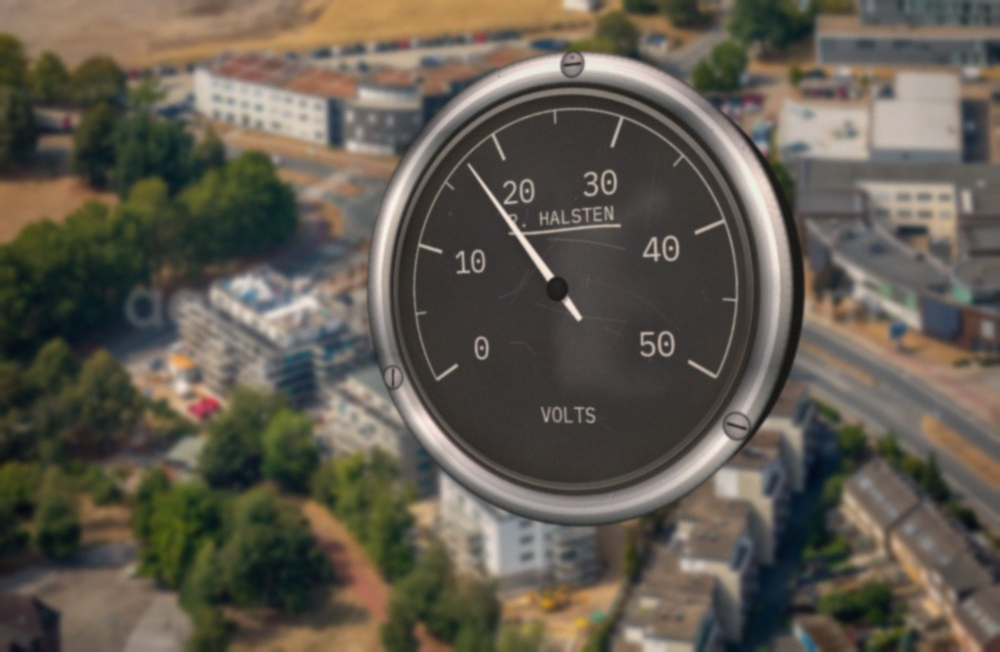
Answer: V 17.5
